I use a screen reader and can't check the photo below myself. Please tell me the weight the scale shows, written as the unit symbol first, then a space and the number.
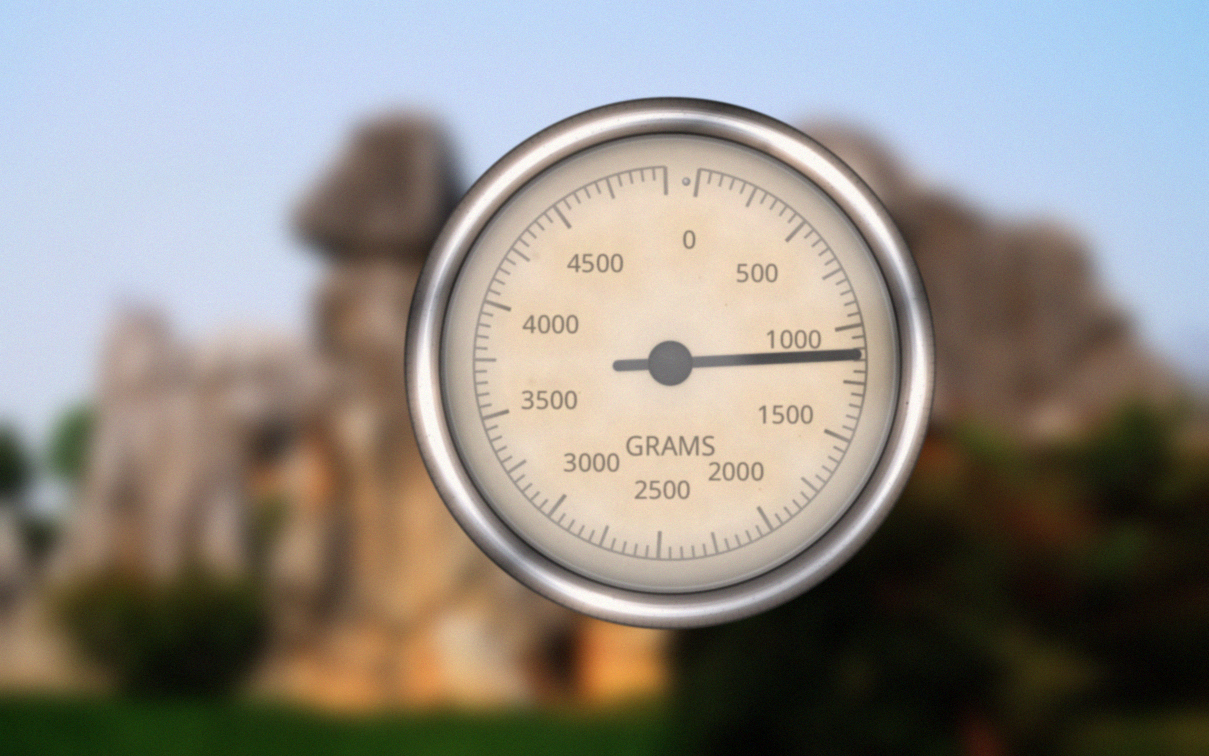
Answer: g 1125
